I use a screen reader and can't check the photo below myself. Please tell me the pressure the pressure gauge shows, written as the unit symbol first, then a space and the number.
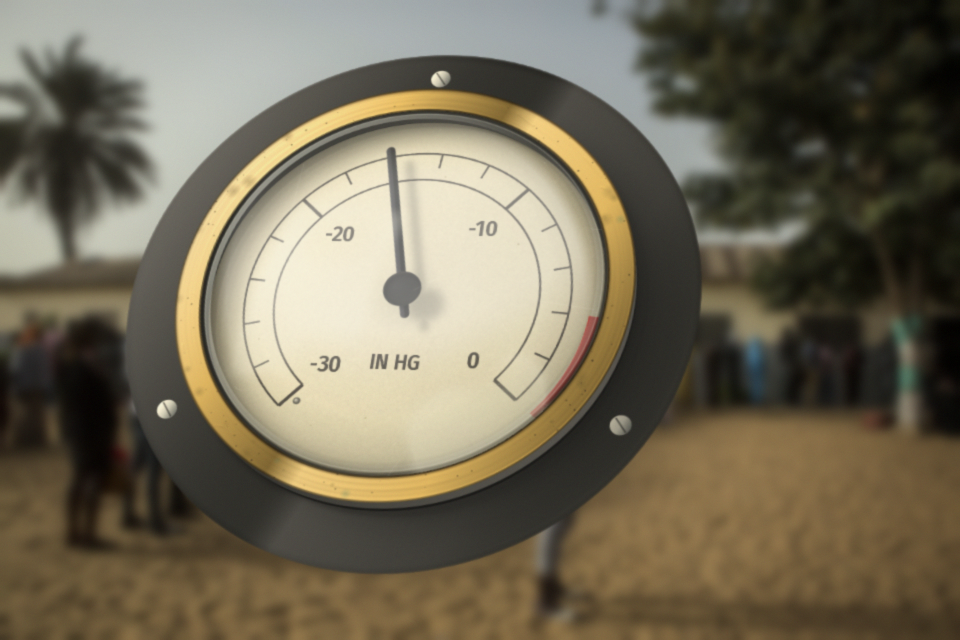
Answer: inHg -16
